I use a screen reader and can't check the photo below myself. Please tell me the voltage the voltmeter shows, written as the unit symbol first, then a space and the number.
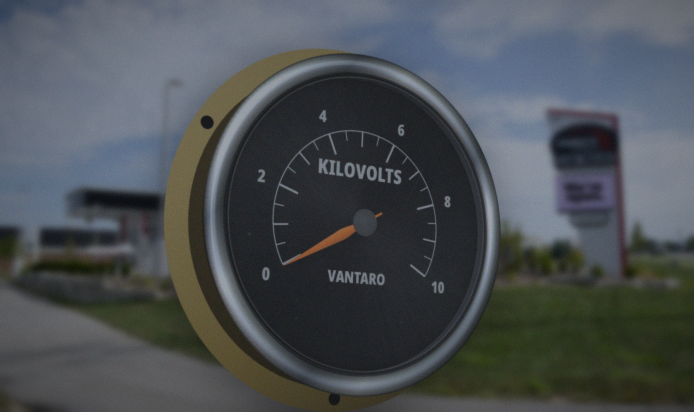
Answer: kV 0
